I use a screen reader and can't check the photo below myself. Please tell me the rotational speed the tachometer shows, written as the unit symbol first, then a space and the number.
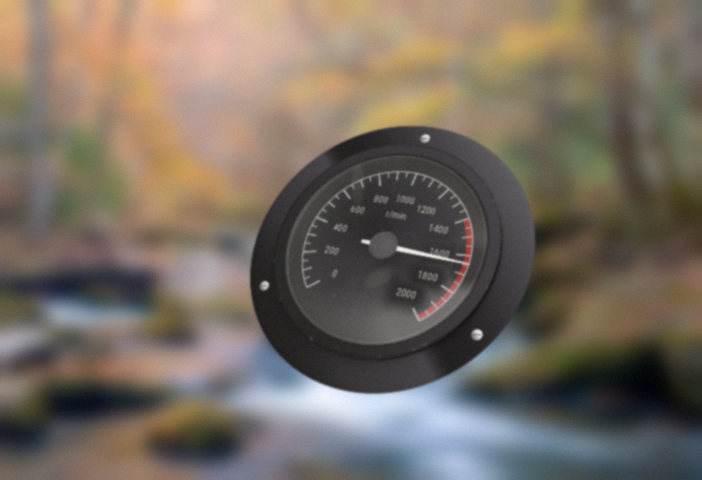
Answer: rpm 1650
